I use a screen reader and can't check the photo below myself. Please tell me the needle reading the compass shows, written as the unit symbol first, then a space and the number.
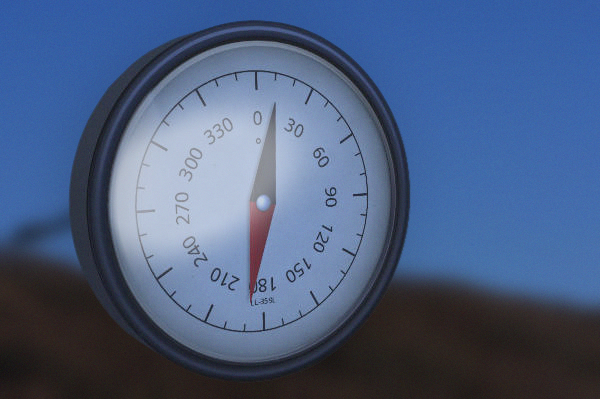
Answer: ° 190
